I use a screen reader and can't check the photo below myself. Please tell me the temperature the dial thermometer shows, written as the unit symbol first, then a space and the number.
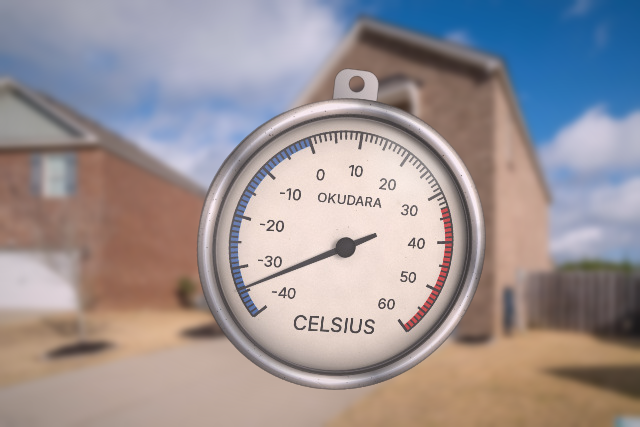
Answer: °C -34
